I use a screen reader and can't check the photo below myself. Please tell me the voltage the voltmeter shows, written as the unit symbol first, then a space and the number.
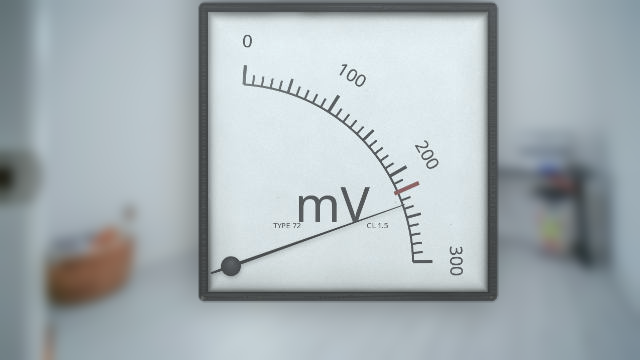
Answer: mV 235
